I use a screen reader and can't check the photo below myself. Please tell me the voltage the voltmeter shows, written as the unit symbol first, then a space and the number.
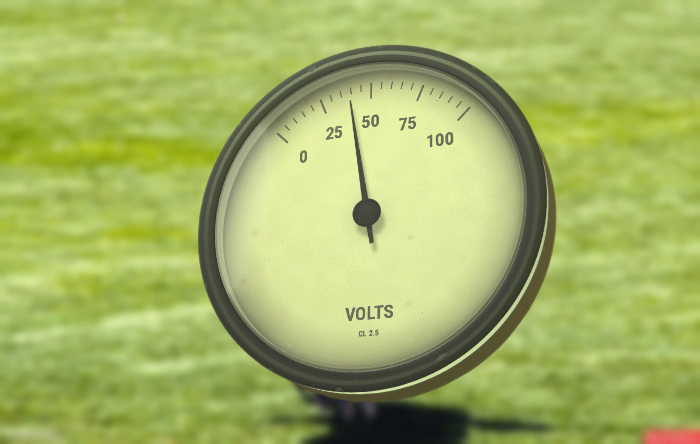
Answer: V 40
